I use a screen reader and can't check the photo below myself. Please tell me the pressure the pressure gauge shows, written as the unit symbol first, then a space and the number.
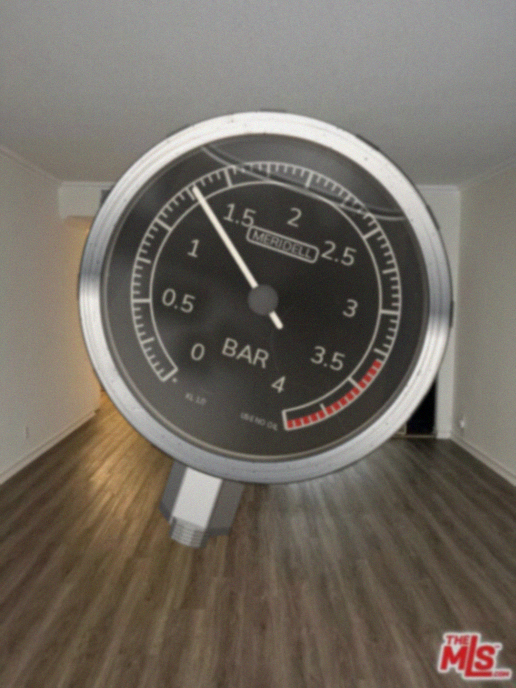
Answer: bar 1.3
